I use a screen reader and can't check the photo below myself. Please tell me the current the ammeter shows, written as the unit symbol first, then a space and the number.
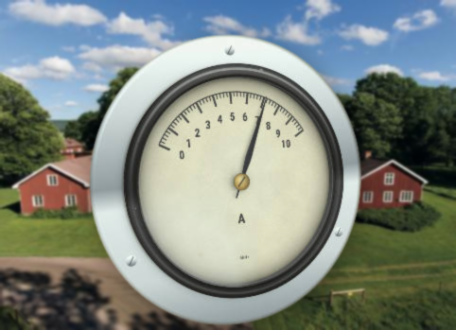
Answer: A 7
